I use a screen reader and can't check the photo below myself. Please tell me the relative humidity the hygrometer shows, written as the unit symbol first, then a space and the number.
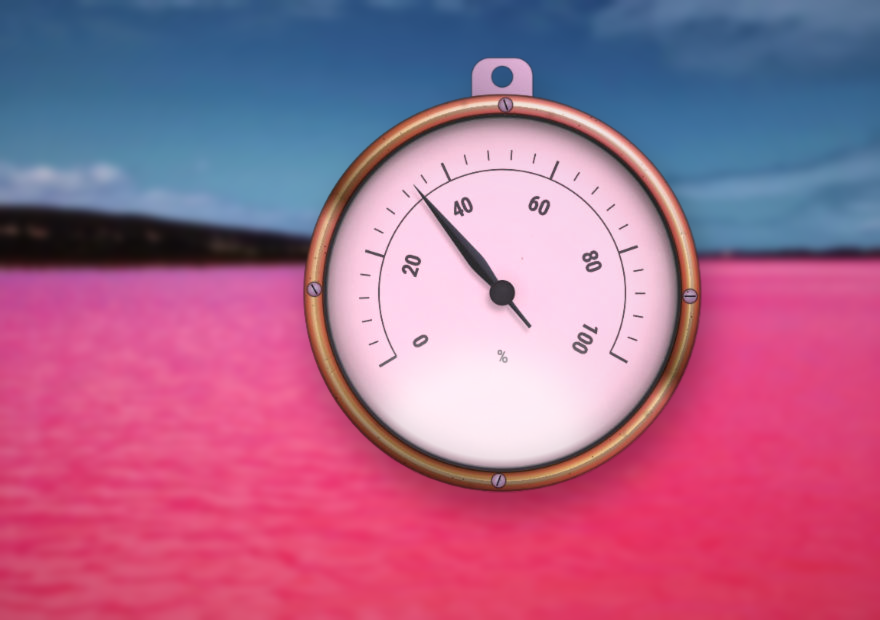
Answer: % 34
